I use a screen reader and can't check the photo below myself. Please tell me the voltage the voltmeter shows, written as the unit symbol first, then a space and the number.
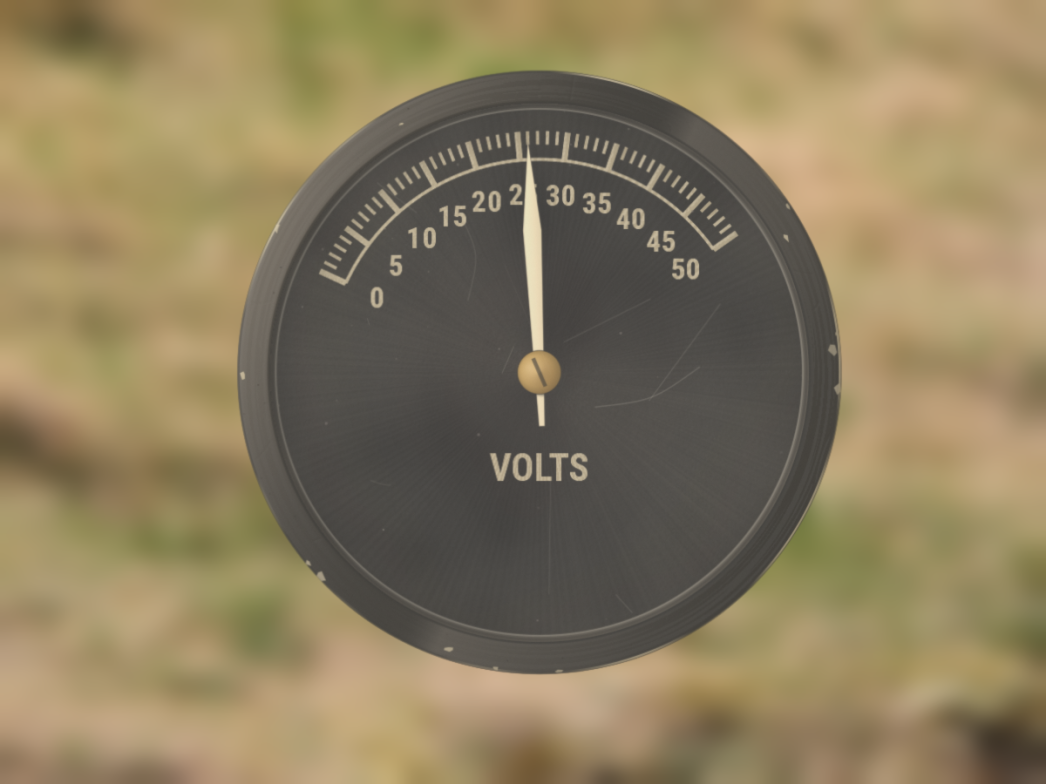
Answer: V 26
